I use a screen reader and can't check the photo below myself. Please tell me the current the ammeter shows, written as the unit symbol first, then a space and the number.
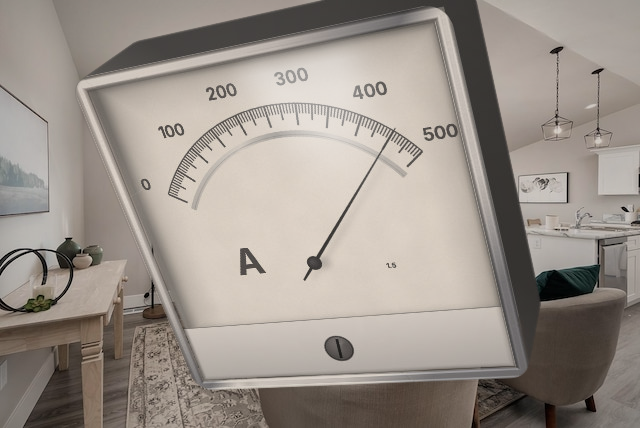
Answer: A 450
